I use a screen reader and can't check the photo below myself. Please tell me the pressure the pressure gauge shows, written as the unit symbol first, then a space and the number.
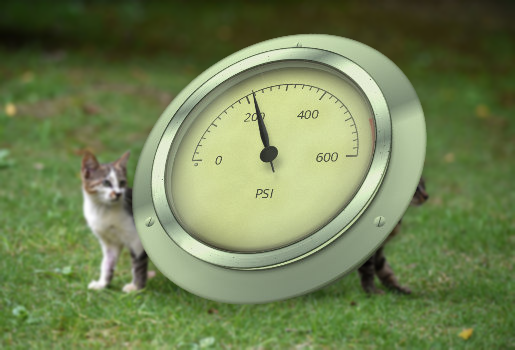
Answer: psi 220
